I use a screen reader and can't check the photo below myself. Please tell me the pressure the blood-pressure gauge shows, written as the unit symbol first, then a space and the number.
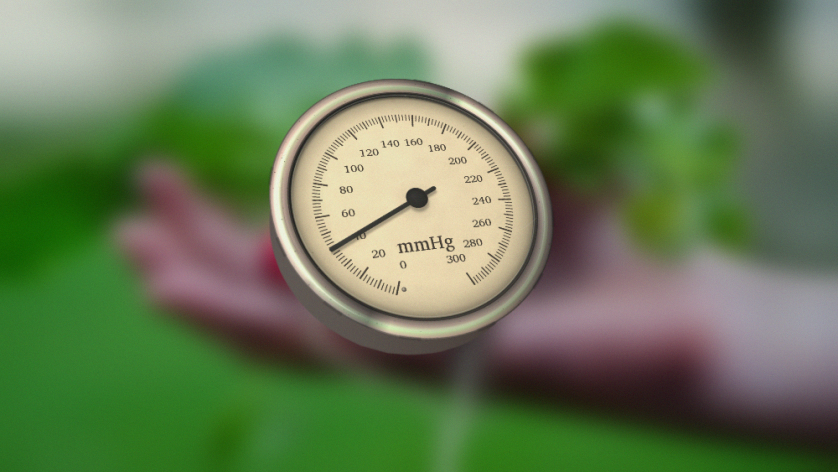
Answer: mmHg 40
